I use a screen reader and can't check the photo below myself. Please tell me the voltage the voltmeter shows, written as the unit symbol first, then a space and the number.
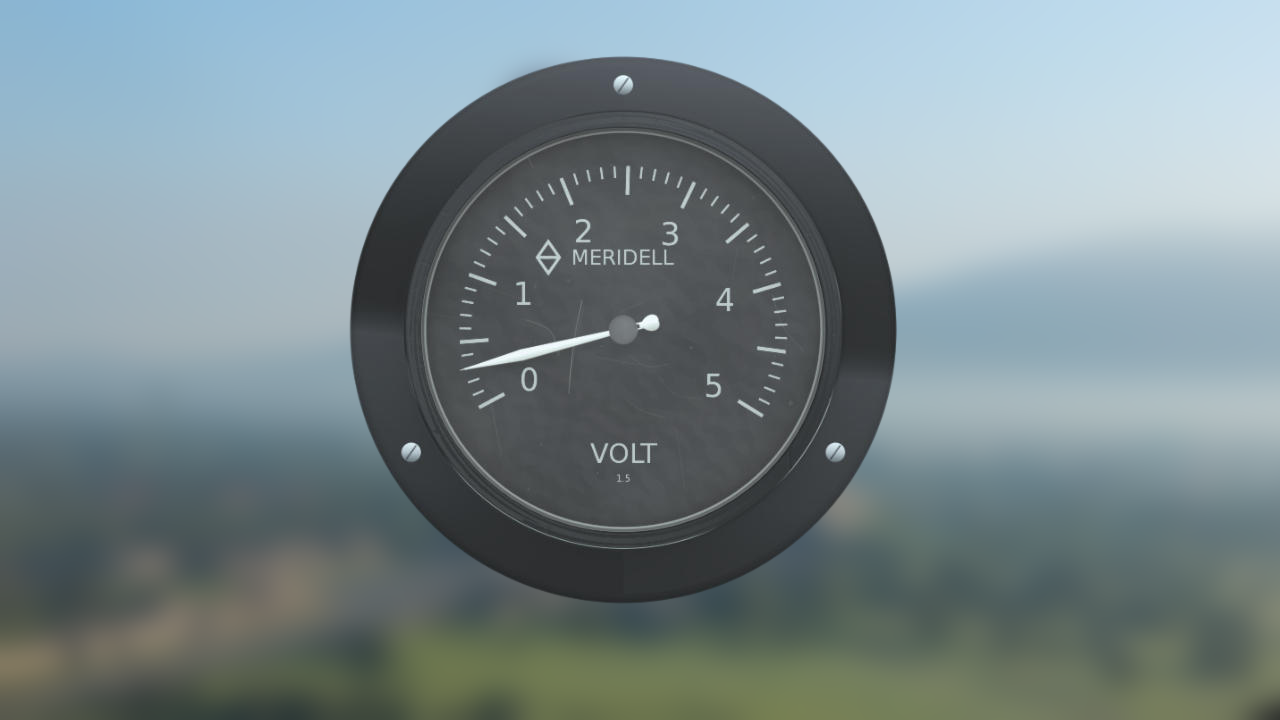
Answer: V 0.3
